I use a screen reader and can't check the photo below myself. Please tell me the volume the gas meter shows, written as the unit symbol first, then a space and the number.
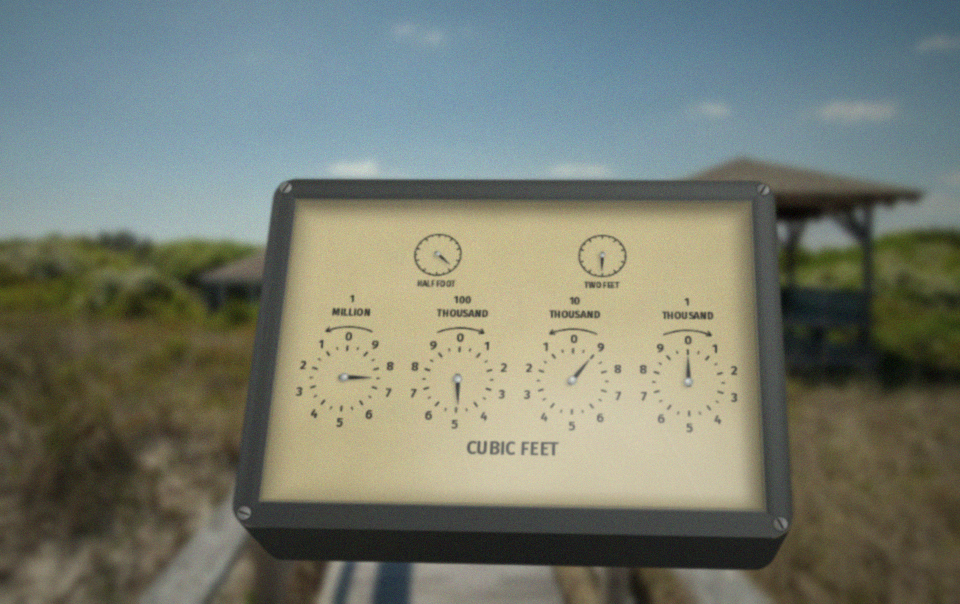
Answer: ft³ 749000
